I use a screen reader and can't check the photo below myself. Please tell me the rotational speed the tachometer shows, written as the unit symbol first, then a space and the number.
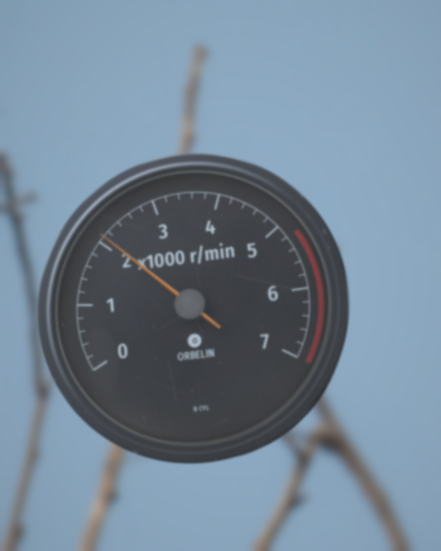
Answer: rpm 2100
